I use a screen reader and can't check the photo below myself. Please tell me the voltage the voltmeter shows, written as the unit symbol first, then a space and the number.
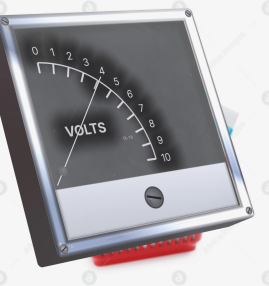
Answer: V 4
